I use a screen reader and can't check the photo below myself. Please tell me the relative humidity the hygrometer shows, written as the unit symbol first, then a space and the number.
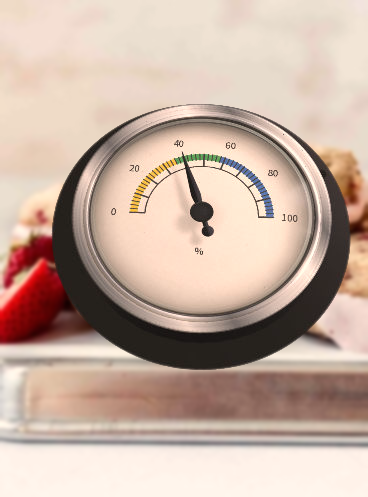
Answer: % 40
